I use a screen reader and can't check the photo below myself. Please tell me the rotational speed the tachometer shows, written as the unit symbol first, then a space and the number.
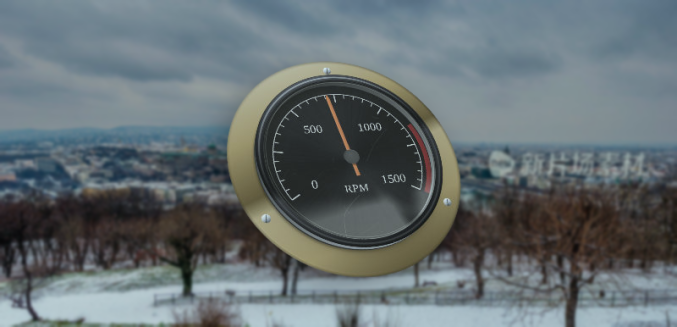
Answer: rpm 700
